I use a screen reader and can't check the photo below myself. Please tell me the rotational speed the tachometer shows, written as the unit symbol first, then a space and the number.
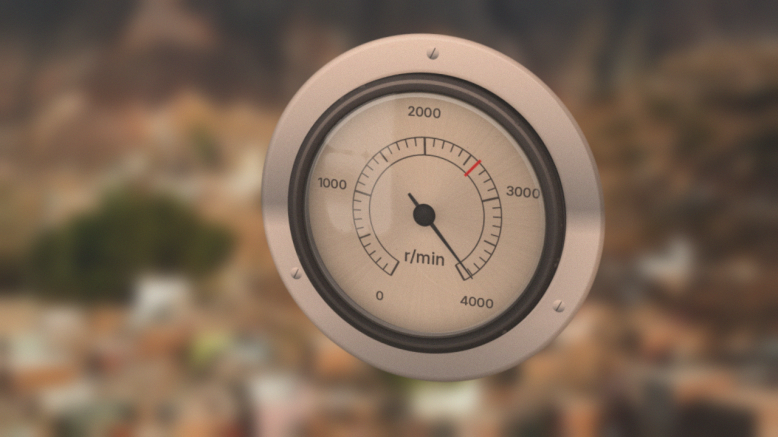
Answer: rpm 3900
